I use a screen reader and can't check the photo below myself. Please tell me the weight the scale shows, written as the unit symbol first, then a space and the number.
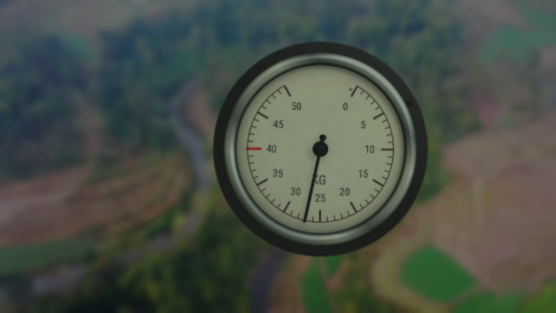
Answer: kg 27
